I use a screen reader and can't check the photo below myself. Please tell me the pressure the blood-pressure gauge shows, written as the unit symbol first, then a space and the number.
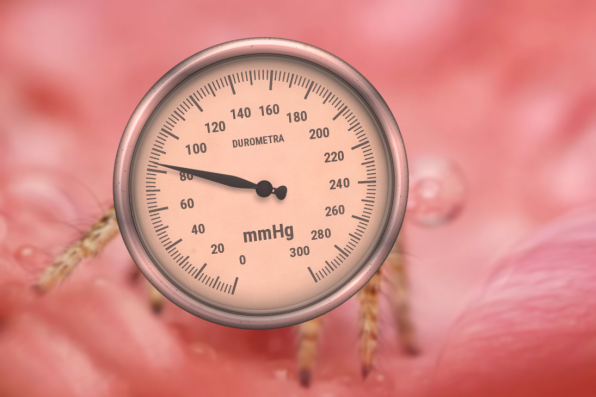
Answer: mmHg 84
